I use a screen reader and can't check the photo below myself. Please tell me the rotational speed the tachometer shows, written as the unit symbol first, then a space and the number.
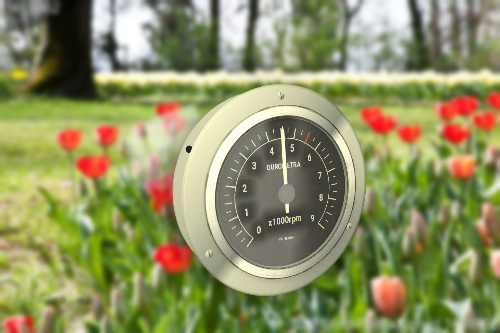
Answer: rpm 4500
